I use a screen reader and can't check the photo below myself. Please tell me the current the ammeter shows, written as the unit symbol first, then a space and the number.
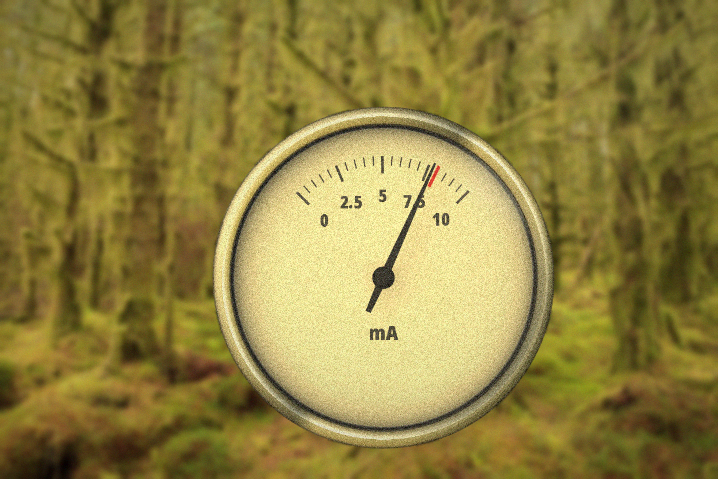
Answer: mA 7.75
